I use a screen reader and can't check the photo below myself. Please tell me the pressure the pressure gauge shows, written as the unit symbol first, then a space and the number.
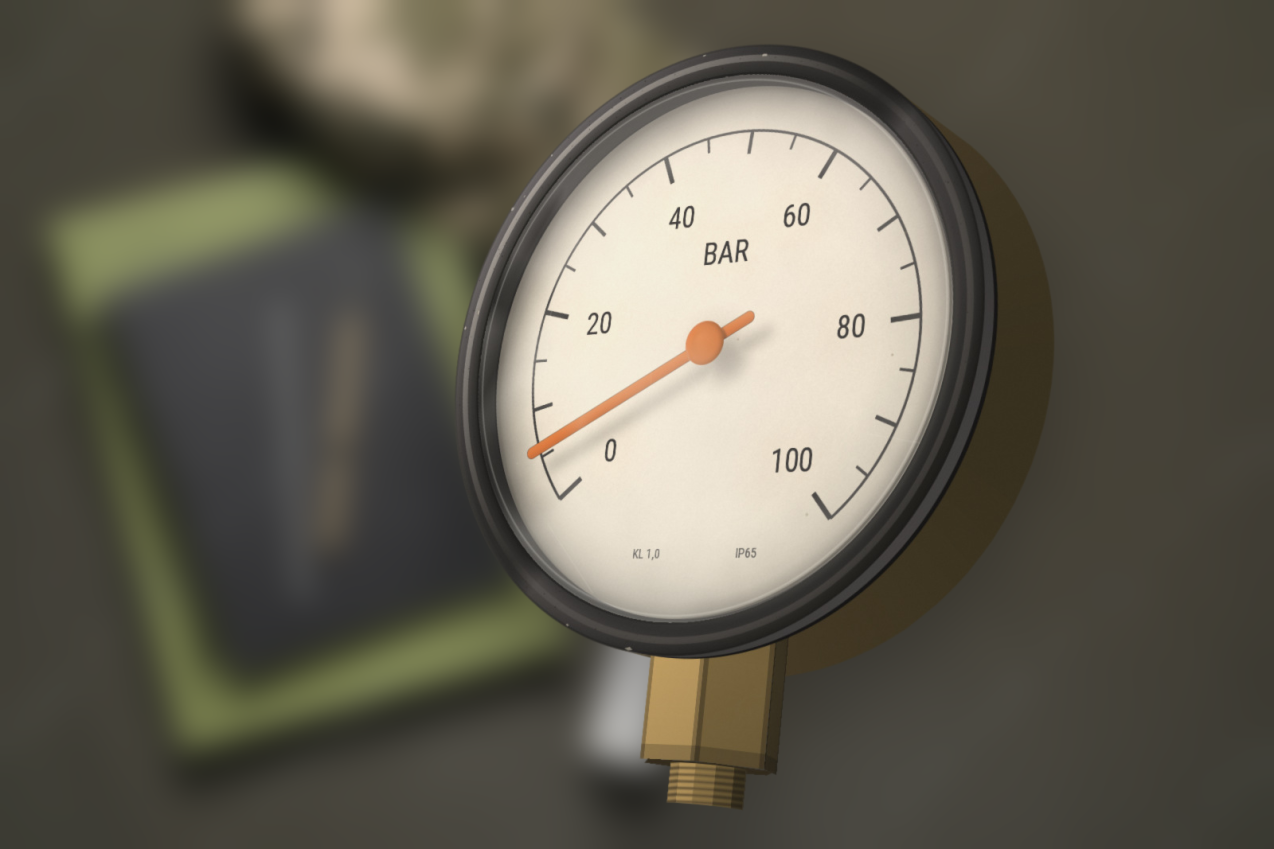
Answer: bar 5
